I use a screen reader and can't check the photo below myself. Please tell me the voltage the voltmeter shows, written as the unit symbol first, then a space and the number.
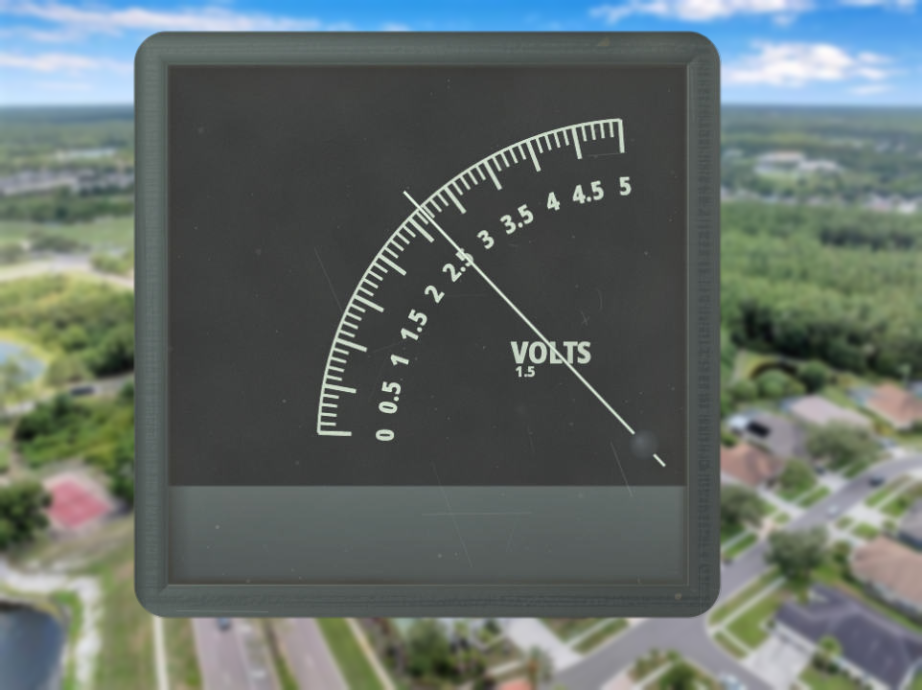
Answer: V 2.65
